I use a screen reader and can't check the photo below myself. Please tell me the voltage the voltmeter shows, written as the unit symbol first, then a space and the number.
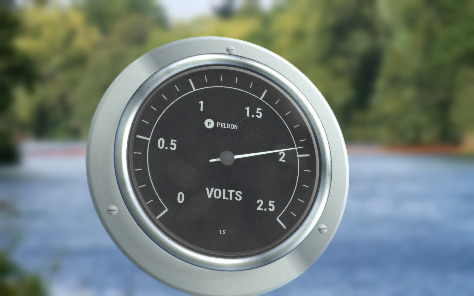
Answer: V 1.95
